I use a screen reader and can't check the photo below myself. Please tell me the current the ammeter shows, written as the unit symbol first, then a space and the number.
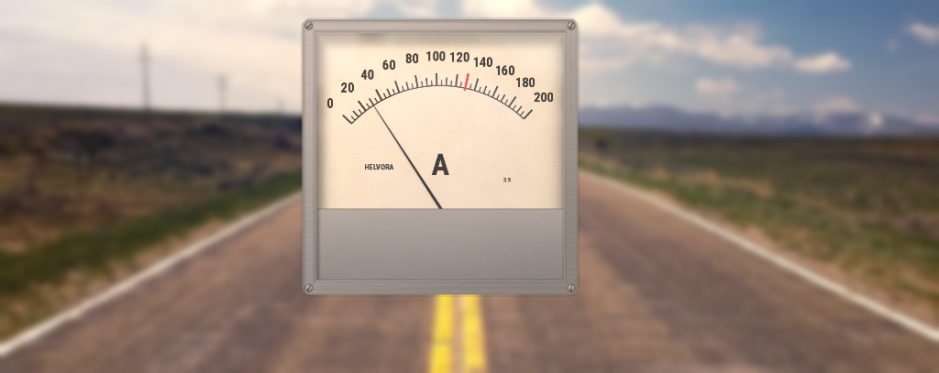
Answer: A 30
